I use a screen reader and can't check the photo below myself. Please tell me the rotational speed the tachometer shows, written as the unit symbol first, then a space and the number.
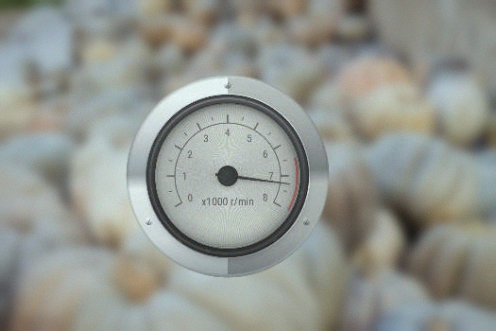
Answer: rpm 7250
